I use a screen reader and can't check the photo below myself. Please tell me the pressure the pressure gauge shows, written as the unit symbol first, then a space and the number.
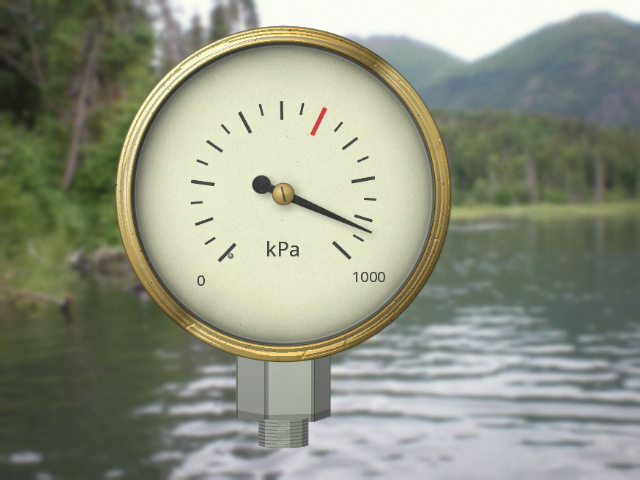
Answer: kPa 925
